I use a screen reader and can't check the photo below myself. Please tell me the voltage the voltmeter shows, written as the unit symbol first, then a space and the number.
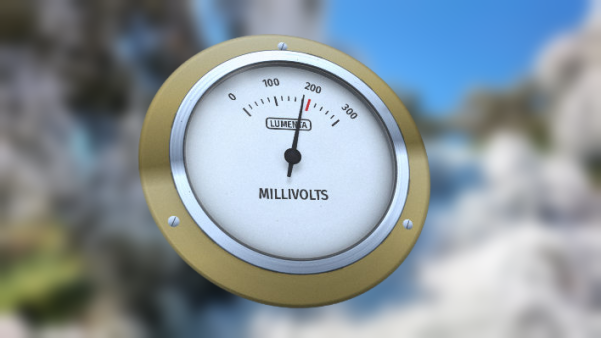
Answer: mV 180
